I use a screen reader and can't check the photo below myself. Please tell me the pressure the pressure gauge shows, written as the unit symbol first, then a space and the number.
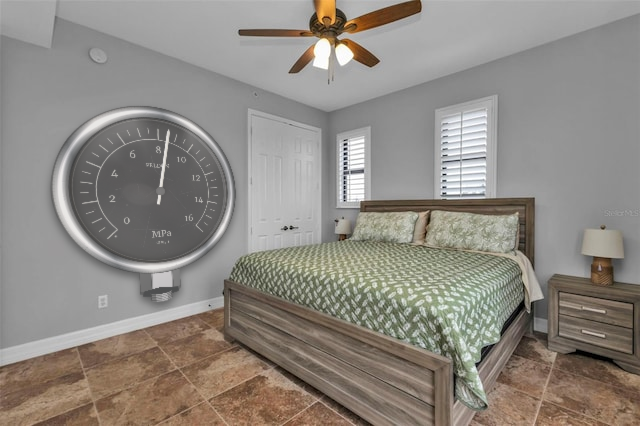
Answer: MPa 8.5
